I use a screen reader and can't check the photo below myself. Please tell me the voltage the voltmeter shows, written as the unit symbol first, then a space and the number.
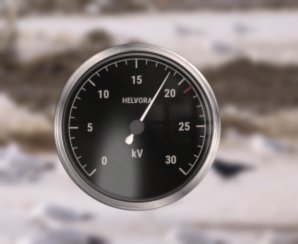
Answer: kV 18.5
